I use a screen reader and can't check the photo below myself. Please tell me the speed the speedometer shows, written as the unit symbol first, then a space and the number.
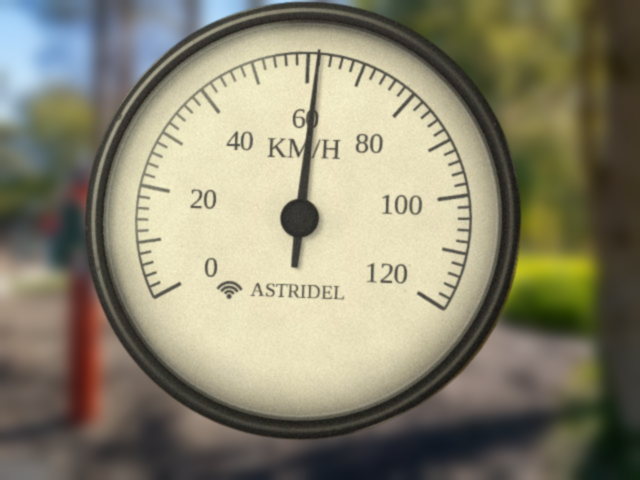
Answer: km/h 62
